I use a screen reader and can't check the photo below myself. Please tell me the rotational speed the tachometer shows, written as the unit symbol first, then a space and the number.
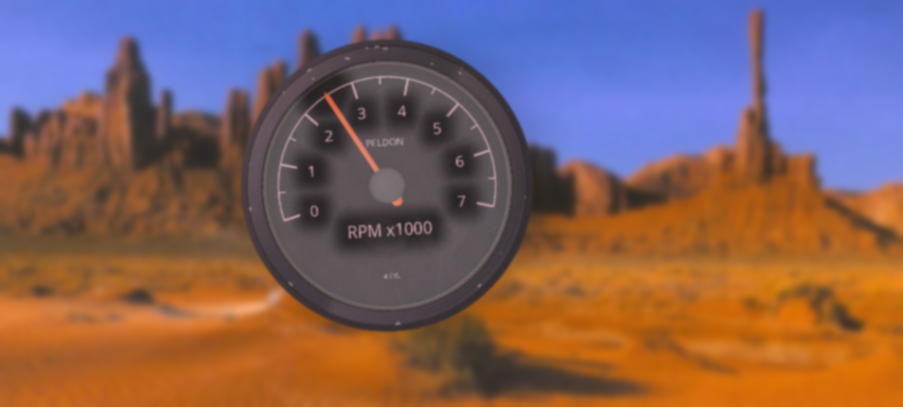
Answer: rpm 2500
